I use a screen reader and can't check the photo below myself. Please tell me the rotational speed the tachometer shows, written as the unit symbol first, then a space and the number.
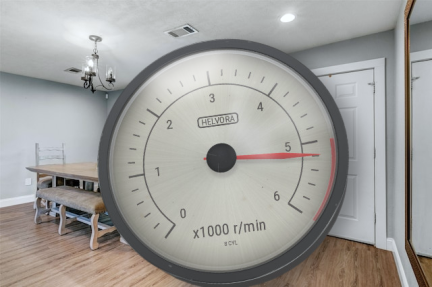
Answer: rpm 5200
